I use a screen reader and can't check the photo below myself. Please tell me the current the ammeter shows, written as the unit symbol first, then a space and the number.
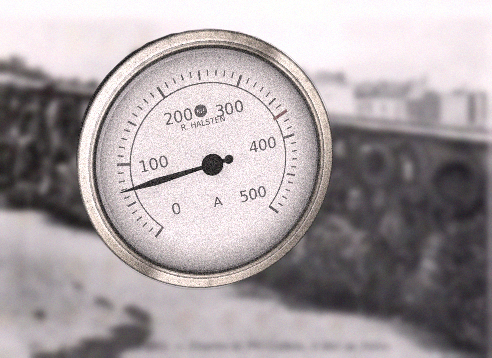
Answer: A 70
